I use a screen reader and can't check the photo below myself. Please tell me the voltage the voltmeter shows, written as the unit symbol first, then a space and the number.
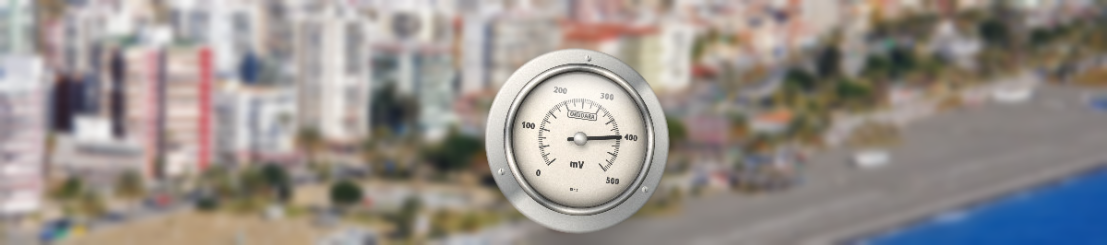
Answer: mV 400
